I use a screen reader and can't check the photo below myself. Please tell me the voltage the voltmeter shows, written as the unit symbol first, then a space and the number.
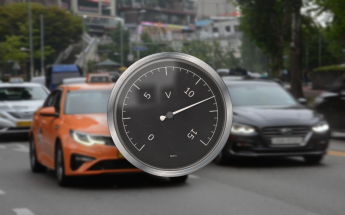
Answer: V 11.5
